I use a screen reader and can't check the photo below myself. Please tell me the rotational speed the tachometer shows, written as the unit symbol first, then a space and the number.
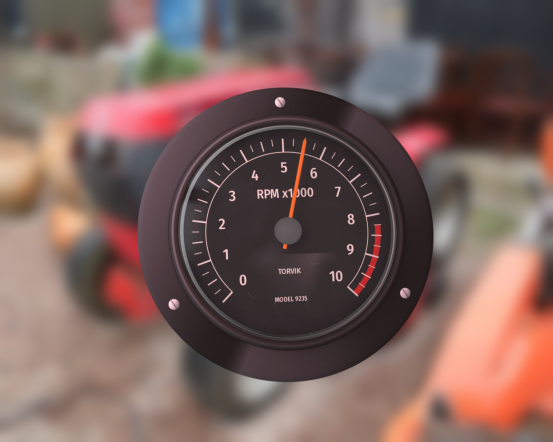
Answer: rpm 5500
